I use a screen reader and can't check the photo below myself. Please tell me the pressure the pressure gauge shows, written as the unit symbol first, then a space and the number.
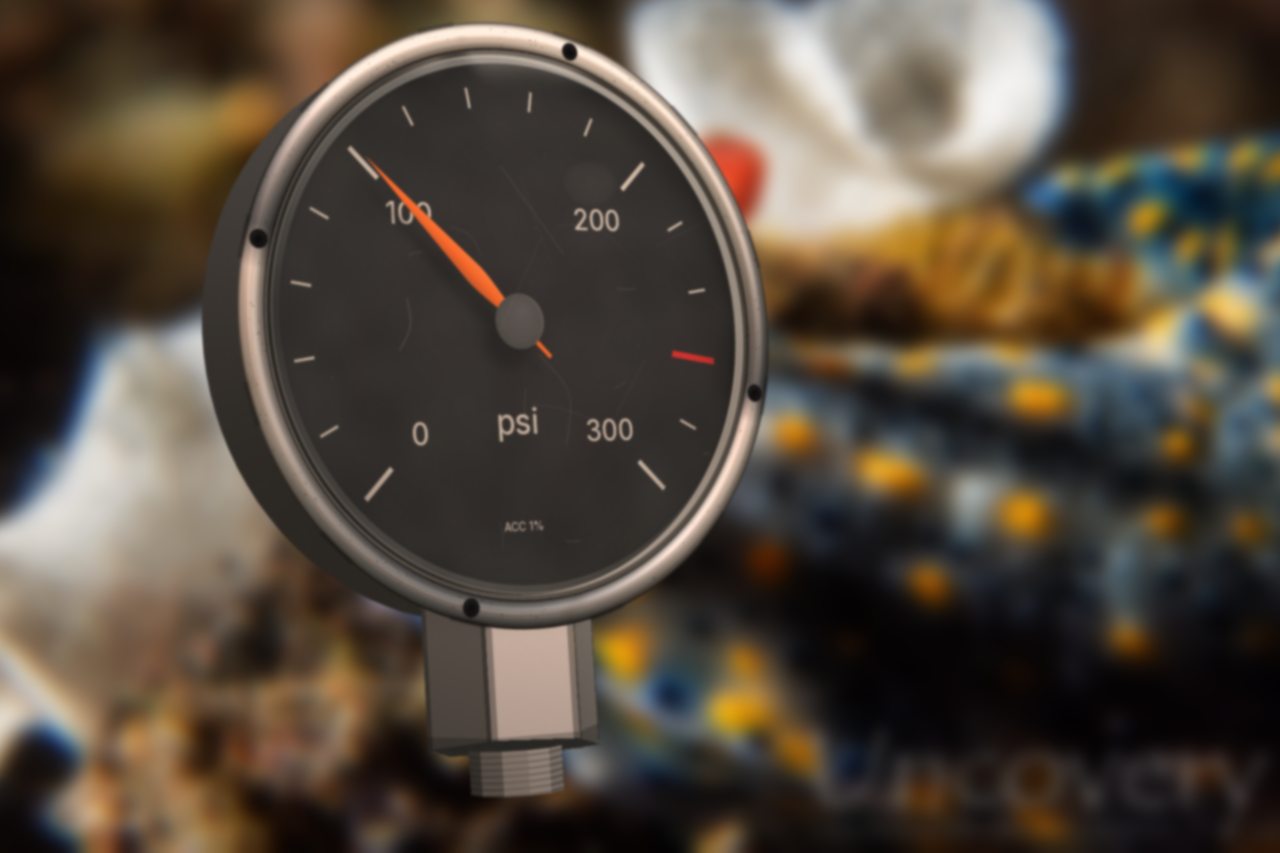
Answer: psi 100
